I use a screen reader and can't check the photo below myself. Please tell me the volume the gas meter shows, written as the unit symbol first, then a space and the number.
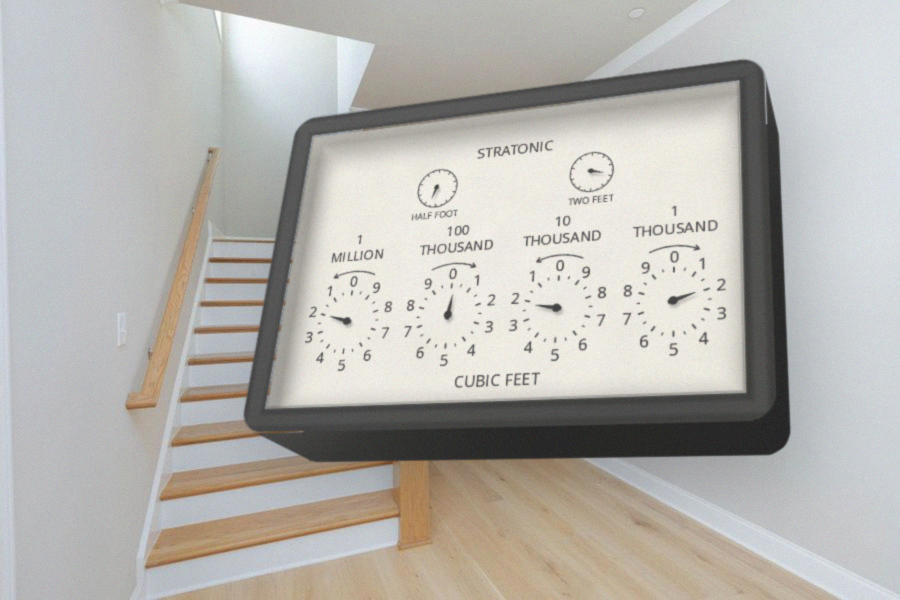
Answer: ft³ 202200
